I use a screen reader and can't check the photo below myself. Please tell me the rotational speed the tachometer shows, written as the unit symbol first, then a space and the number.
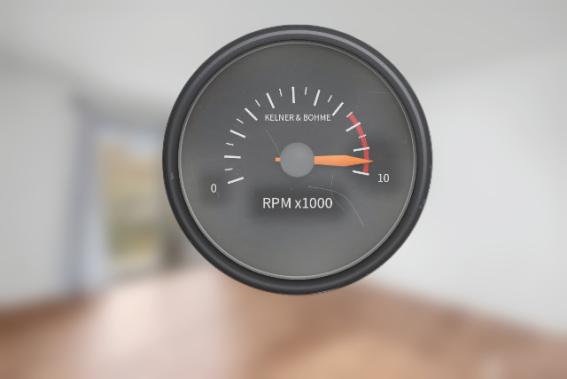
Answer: rpm 9500
